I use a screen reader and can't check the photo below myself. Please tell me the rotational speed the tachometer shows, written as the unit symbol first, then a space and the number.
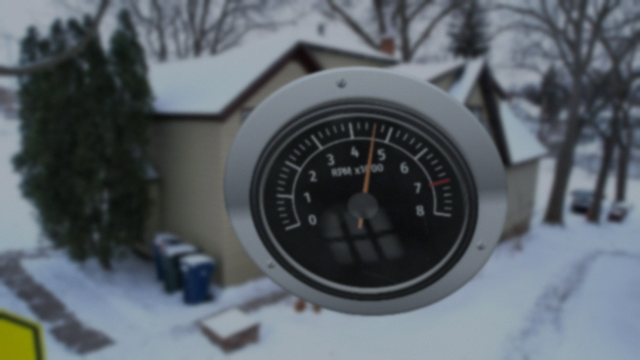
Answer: rpm 4600
